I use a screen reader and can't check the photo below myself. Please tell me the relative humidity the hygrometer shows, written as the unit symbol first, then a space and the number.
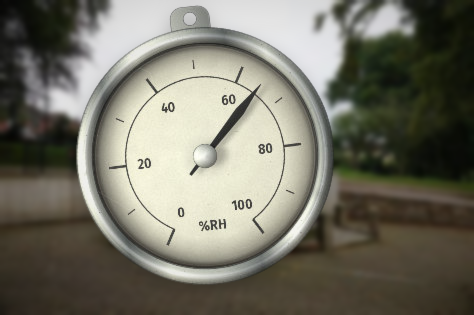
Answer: % 65
